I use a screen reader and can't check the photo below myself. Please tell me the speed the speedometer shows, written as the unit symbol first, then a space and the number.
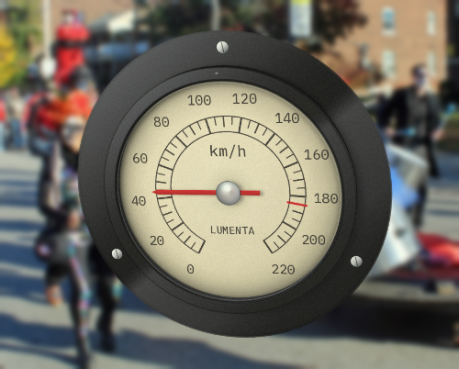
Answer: km/h 45
